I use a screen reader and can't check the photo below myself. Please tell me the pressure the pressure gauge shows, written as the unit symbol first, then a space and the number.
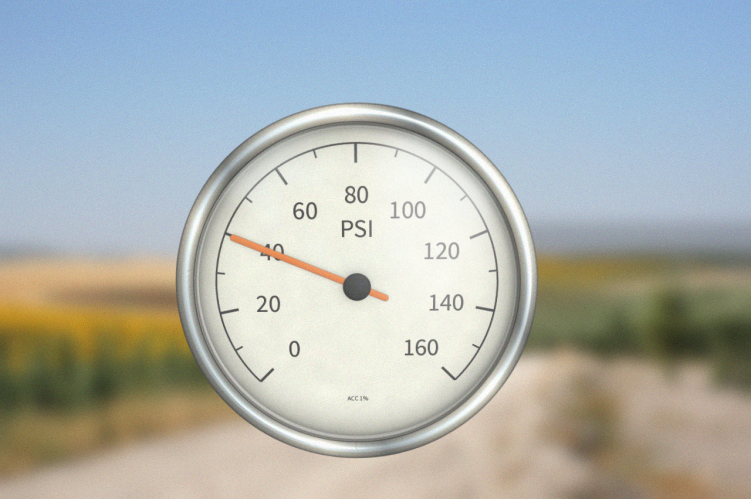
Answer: psi 40
